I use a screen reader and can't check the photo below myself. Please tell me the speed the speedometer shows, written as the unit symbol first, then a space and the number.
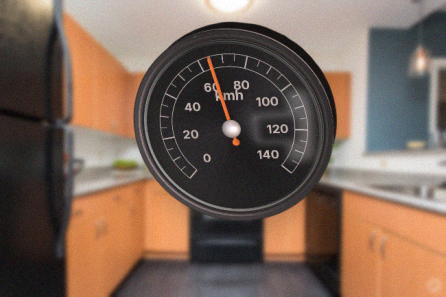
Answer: km/h 65
